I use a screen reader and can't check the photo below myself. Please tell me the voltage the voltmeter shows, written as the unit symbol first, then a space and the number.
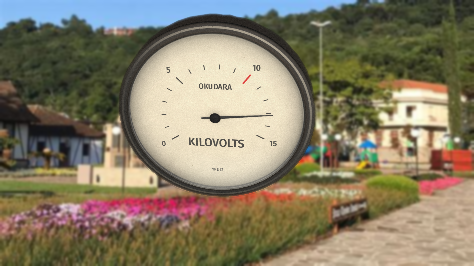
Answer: kV 13
